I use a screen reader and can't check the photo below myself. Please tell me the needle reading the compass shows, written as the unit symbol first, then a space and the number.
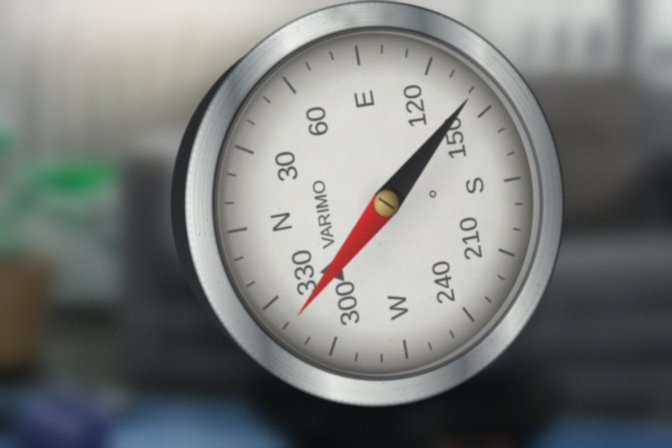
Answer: ° 320
